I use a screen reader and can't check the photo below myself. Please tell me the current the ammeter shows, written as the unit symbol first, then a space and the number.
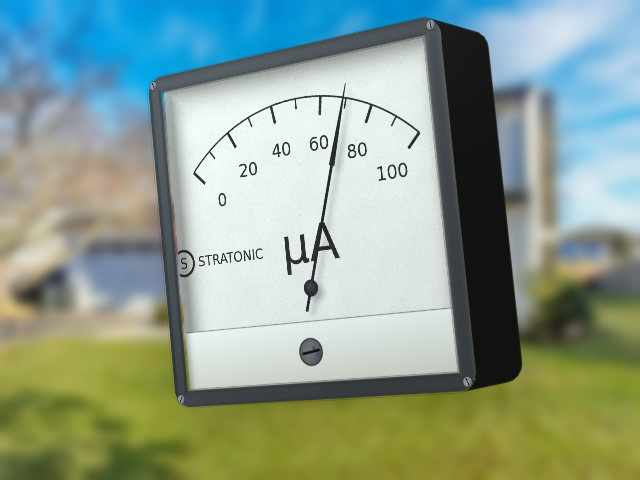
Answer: µA 70
